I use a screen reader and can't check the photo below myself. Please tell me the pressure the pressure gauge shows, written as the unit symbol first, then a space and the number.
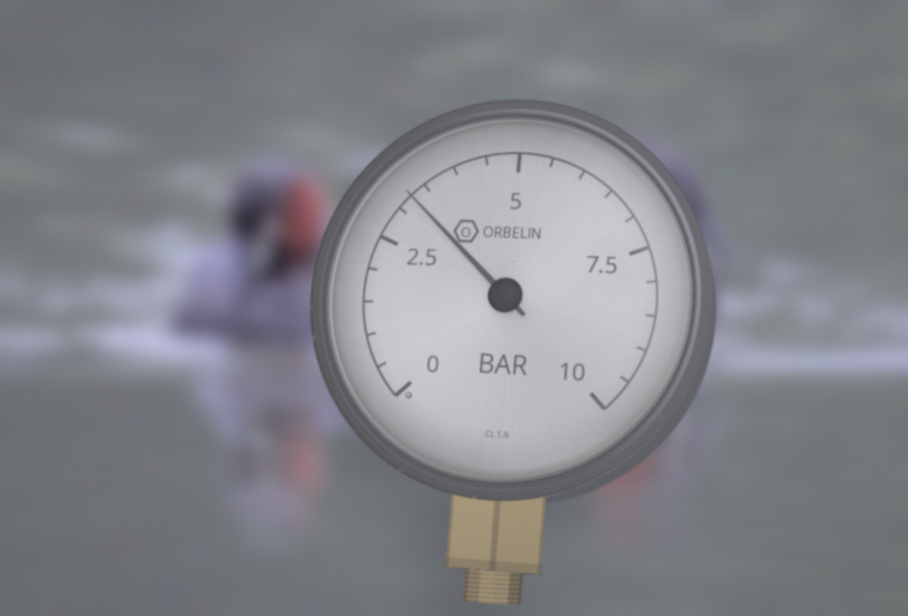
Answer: bar 3.25
